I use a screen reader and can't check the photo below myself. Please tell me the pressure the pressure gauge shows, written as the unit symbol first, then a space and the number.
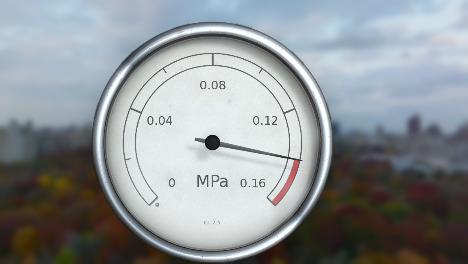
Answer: MPa 0.14
